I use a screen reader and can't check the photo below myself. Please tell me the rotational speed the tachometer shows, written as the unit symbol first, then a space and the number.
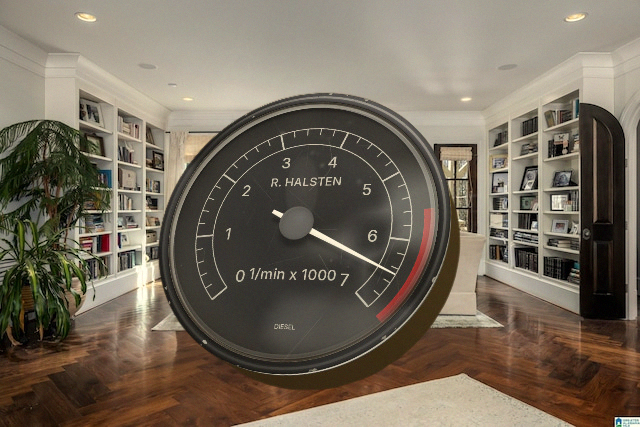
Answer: rpm 6500
